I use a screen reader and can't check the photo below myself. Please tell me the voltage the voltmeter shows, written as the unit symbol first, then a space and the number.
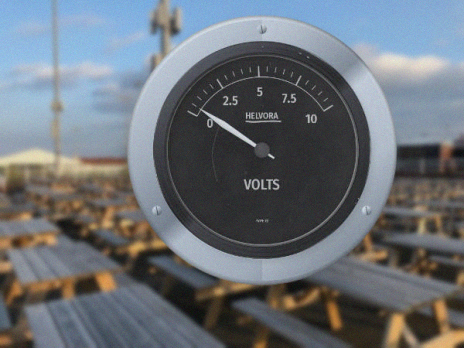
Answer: V 0.5
